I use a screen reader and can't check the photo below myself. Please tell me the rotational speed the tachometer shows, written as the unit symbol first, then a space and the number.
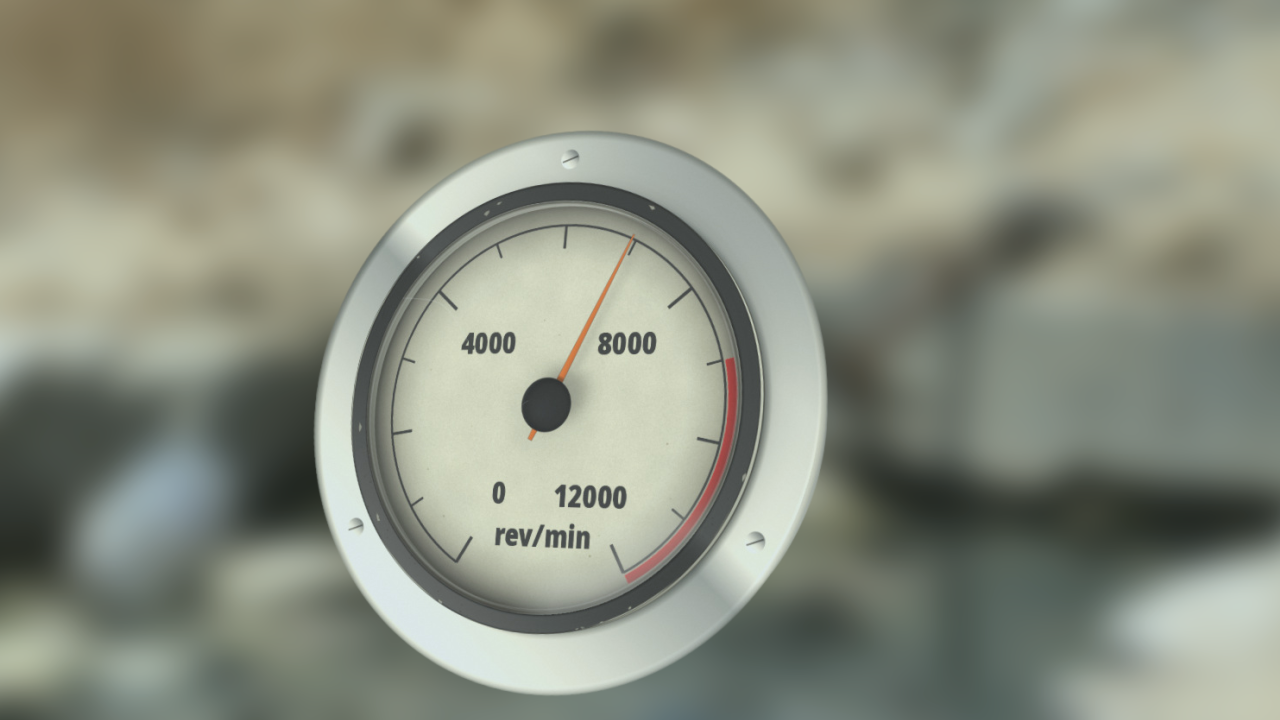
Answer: rpm 7000
